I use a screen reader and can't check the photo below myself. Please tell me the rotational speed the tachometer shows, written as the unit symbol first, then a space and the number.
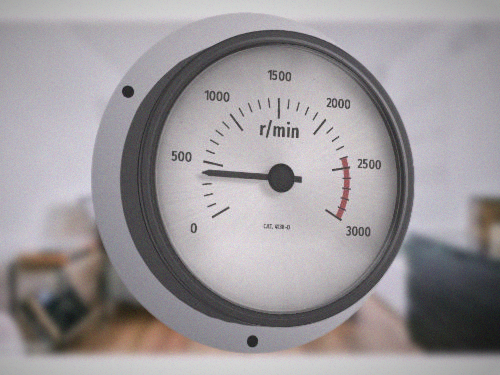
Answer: rpm 400
